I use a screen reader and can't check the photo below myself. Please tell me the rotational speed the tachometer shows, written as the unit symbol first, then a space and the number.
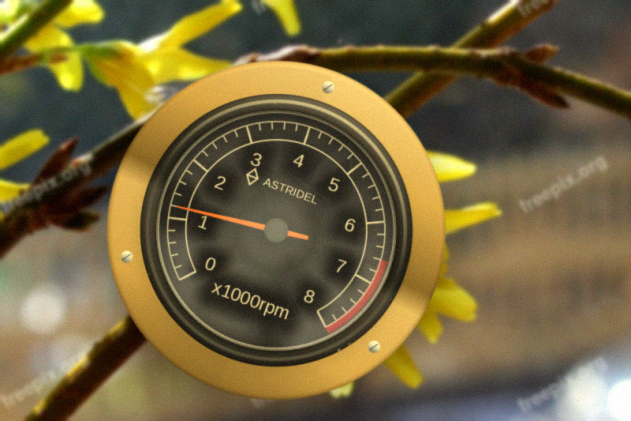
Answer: rpm 1200
